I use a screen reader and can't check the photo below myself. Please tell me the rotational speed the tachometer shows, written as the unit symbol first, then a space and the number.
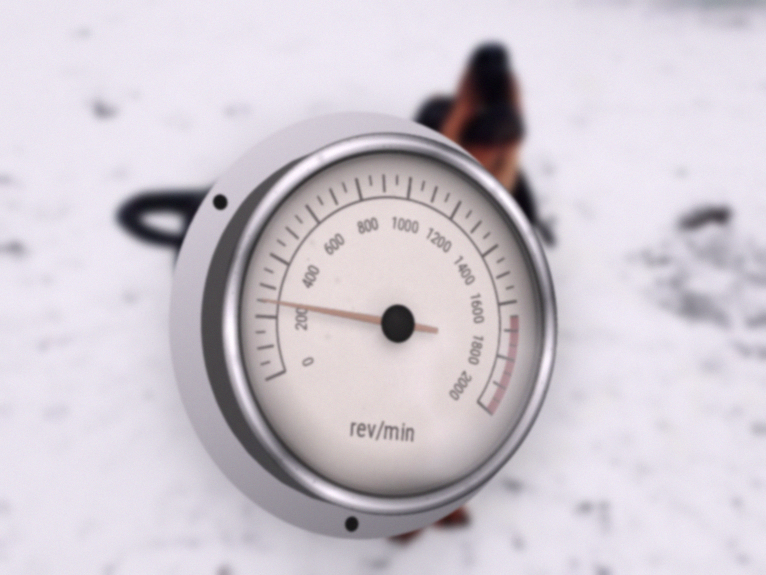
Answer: rpm 250
